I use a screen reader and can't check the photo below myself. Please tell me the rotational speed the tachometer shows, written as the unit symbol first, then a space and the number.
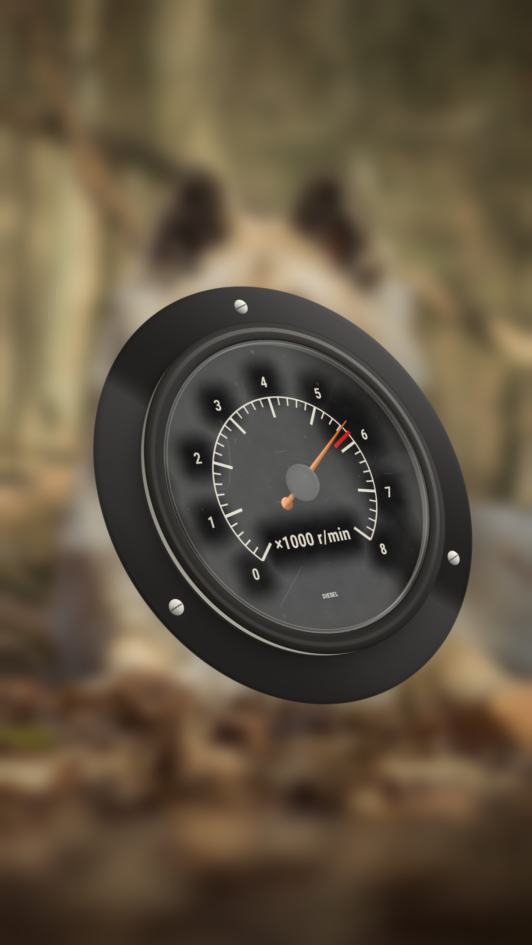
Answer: rpm 5600
